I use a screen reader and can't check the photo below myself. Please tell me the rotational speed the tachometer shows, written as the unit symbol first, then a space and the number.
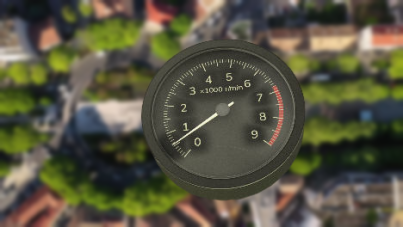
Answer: rpm 500
